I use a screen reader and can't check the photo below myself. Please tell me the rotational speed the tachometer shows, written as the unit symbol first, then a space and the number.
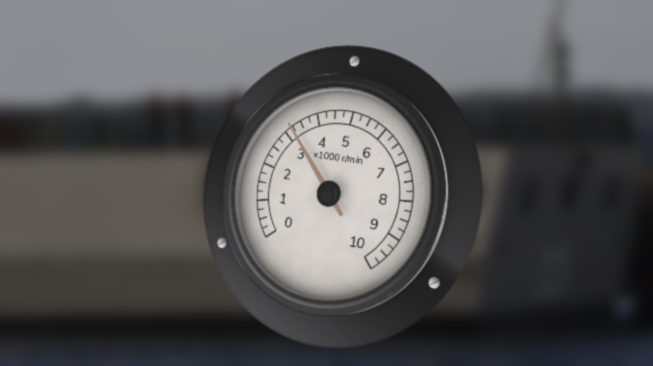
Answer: rpm 3250
